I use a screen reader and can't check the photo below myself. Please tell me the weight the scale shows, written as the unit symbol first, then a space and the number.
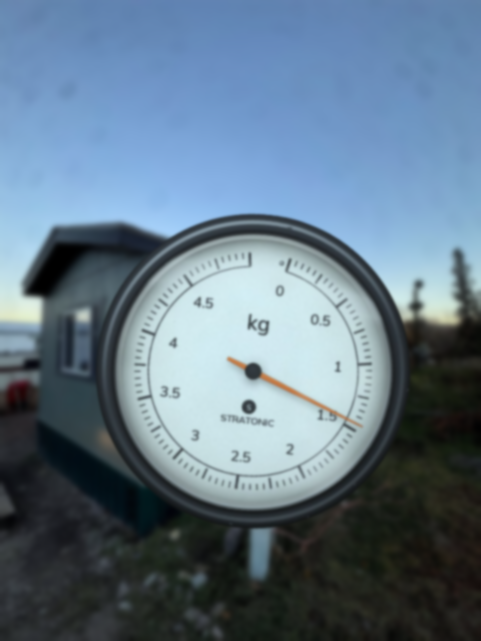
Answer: kg 1.45
